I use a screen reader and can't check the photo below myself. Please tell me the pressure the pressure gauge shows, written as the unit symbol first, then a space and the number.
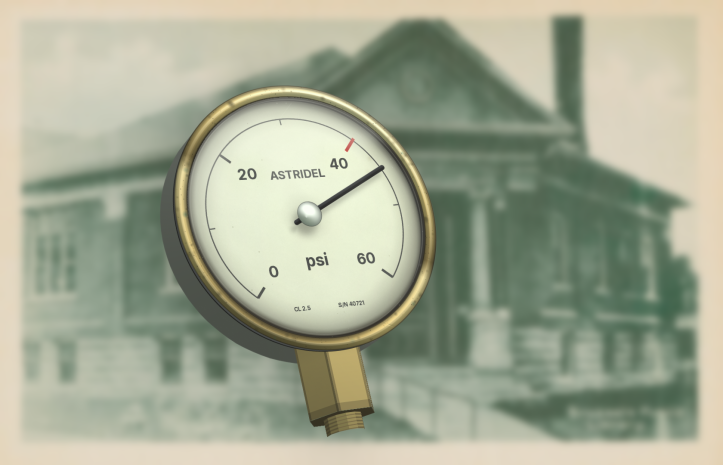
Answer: psi 45
